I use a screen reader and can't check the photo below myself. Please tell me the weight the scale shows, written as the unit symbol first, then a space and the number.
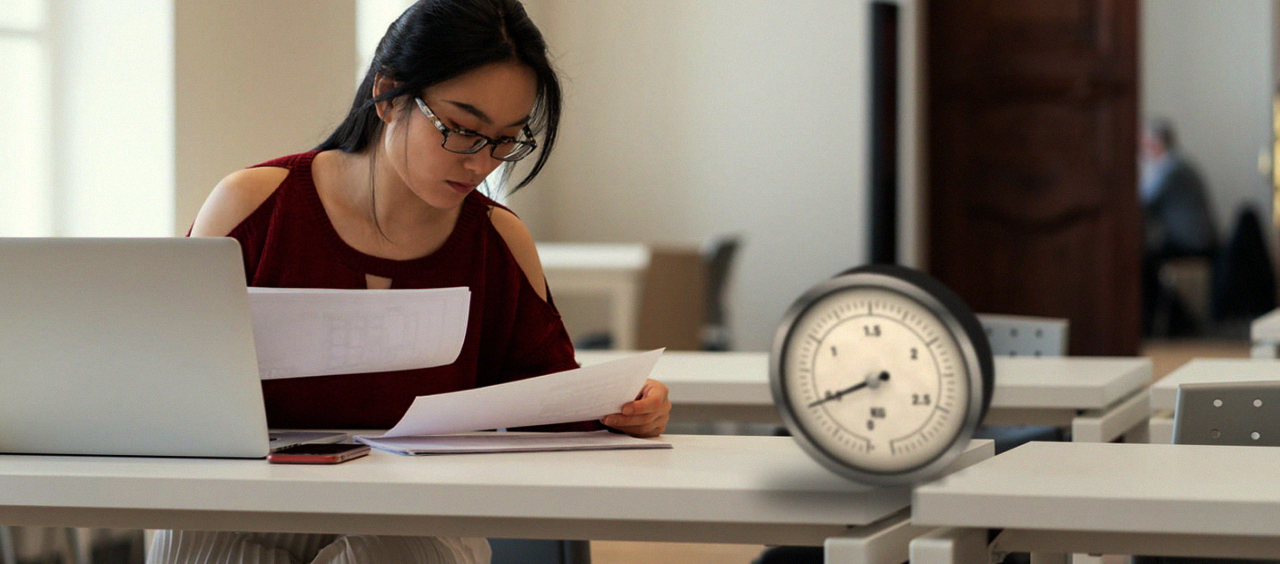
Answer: kg 0.5
